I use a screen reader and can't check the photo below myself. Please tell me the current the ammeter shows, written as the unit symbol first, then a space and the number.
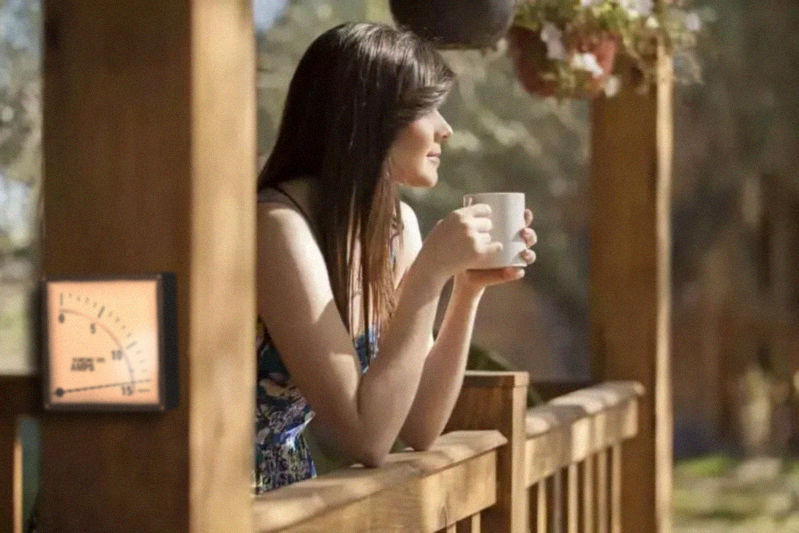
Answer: A 14
